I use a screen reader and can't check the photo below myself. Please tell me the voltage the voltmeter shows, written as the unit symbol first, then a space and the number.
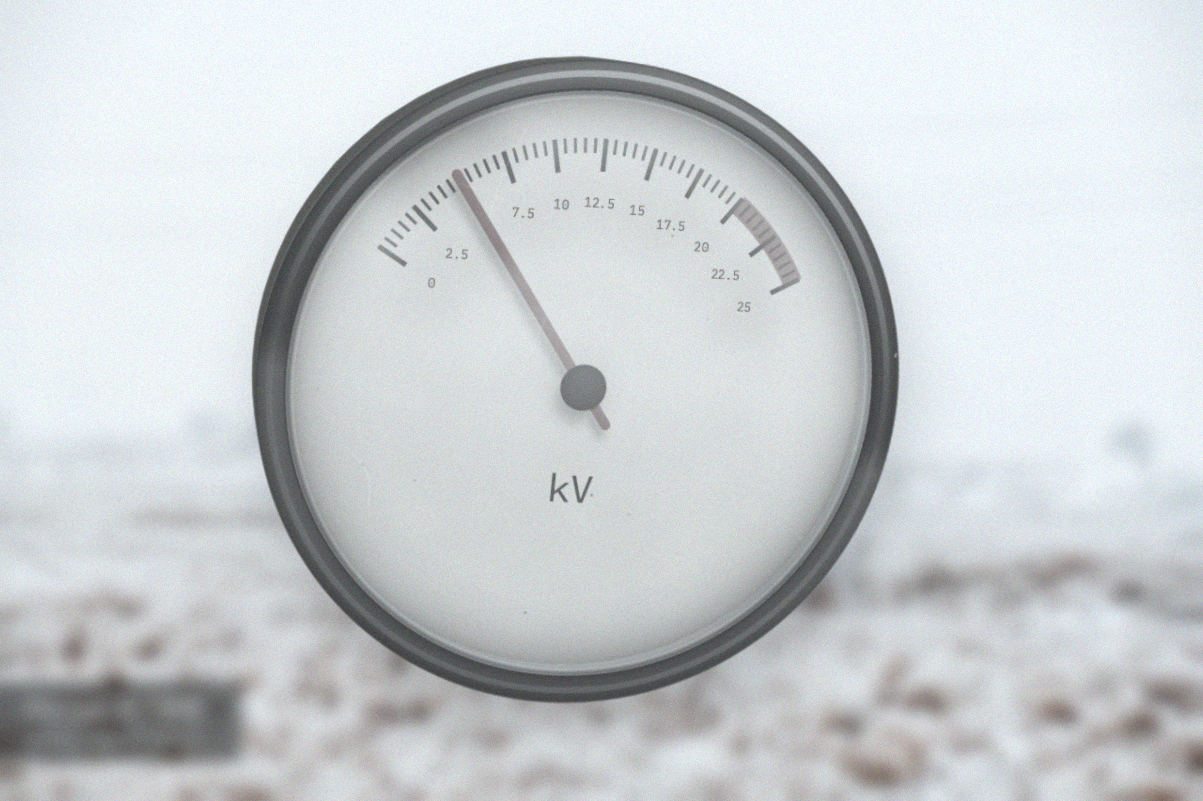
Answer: kV 5
